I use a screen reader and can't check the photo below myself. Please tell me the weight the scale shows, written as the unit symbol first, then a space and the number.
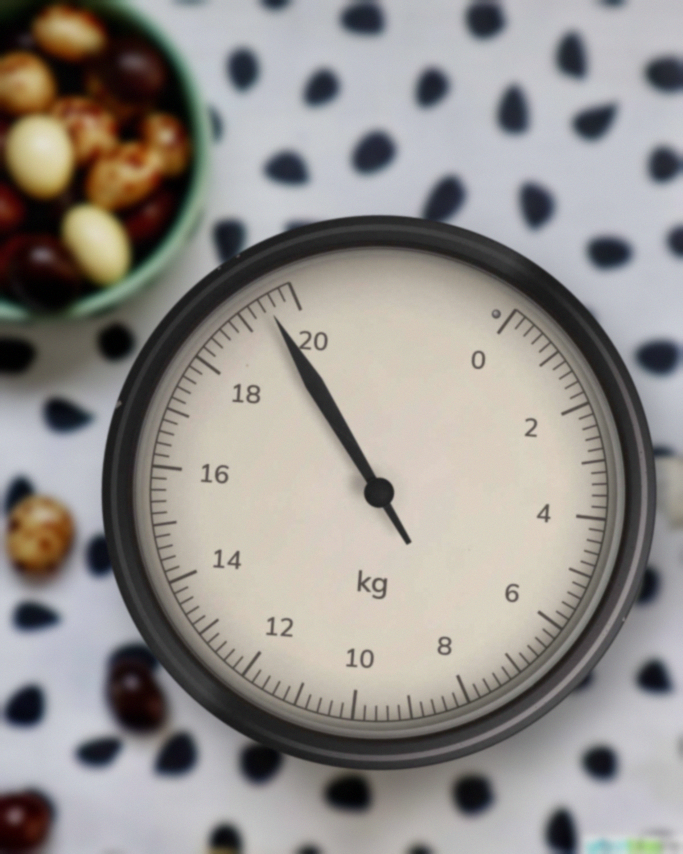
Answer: kg 19.5
